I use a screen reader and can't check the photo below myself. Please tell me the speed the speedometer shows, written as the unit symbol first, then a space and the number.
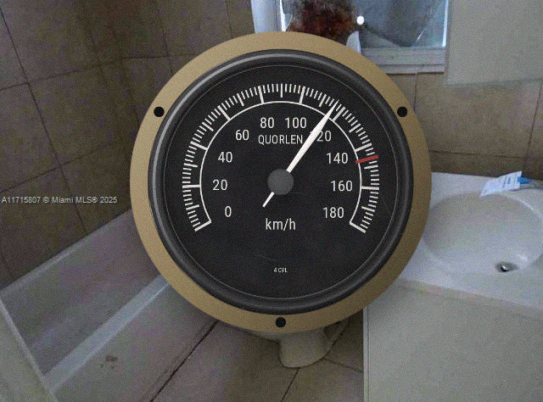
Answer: km/h 116
